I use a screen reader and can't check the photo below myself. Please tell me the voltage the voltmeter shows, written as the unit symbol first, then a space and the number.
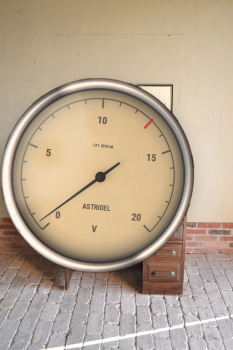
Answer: V 0.5
